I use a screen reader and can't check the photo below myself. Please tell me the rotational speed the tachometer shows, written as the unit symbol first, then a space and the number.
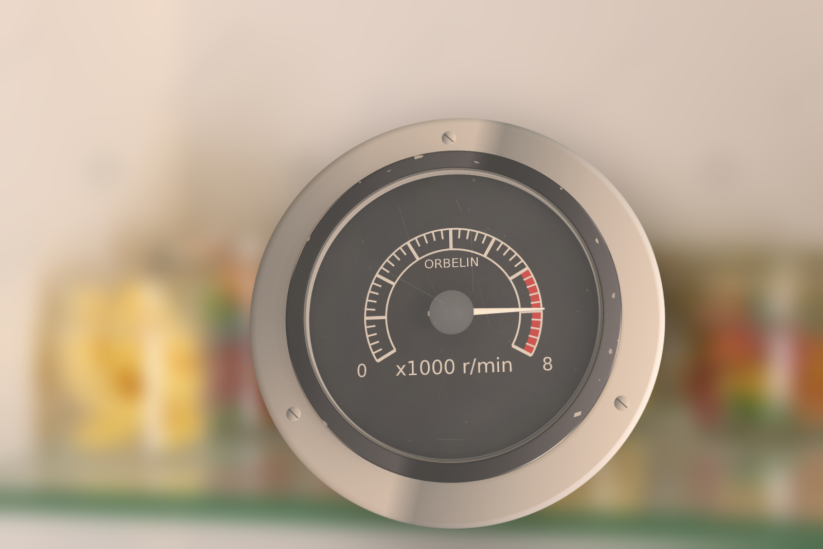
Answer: rpm 7000
